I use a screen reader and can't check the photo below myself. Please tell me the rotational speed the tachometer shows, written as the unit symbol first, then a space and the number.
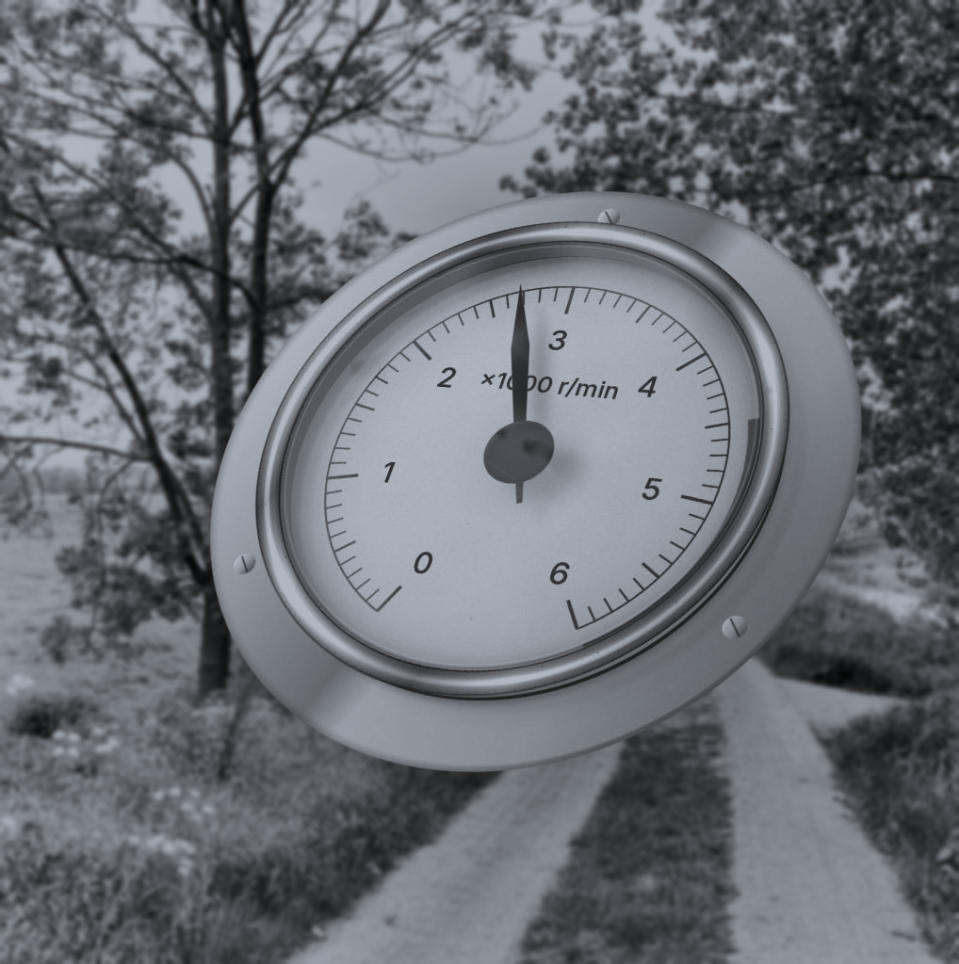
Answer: rpm 2700
